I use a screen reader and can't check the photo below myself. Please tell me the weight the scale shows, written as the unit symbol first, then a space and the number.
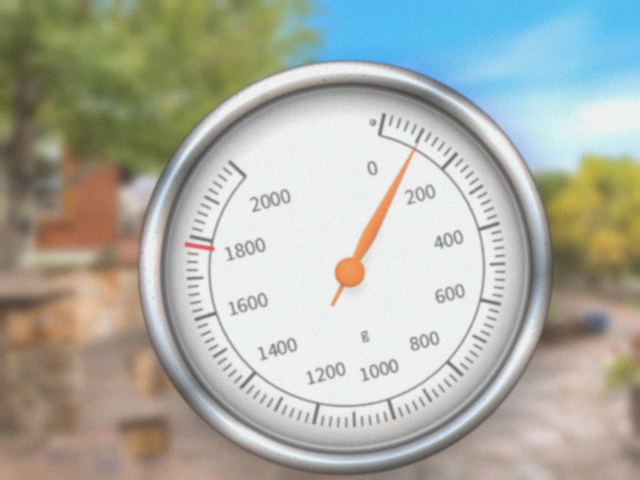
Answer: g 100
